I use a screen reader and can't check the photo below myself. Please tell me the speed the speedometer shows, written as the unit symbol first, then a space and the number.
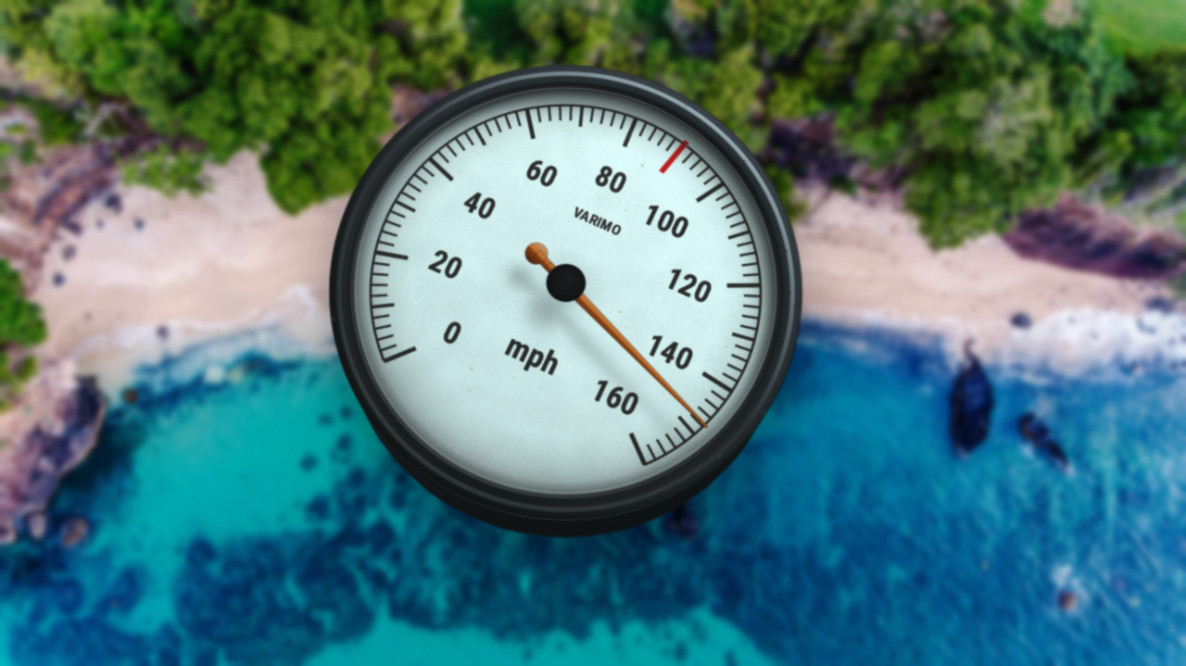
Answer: mph 148
